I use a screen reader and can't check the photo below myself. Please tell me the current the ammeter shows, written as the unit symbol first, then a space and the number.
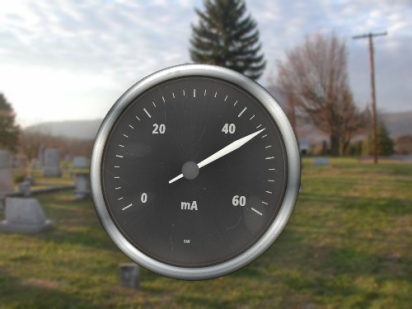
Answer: mA 45
